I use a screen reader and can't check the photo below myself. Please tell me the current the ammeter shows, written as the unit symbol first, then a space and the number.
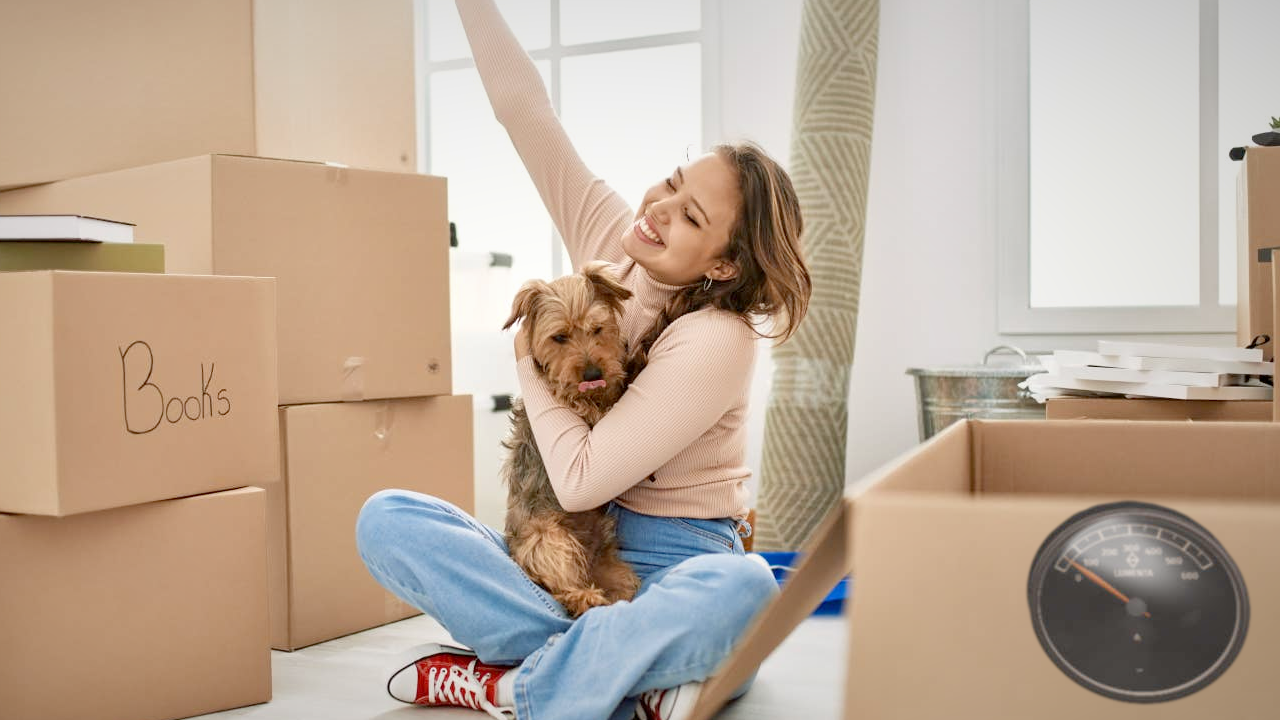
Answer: A 50
